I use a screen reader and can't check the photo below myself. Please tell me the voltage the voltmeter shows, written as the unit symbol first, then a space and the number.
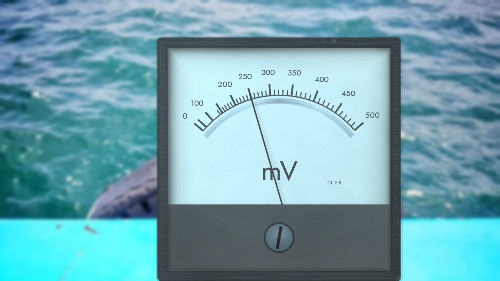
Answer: mV 250
